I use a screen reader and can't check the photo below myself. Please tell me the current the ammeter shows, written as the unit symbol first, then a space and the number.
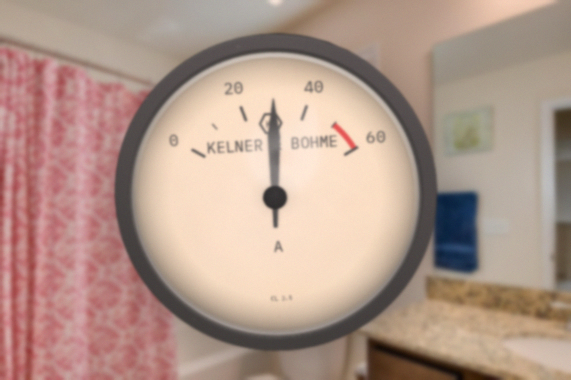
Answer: A 30
